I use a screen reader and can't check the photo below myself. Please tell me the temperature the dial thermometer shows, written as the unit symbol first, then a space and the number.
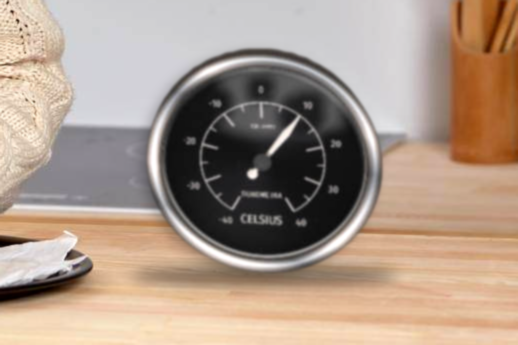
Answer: °C 10
